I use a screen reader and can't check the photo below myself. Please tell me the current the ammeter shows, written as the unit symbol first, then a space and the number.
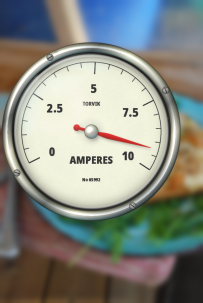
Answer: A 9.25
